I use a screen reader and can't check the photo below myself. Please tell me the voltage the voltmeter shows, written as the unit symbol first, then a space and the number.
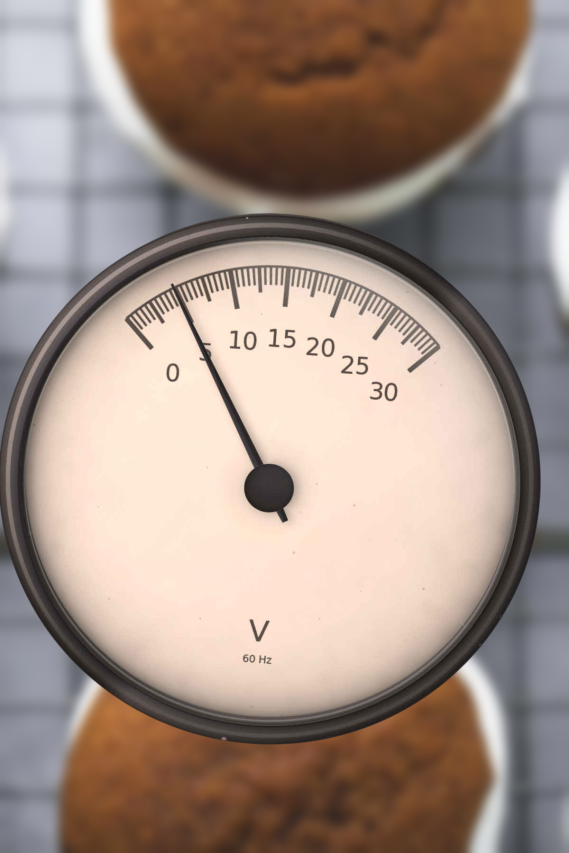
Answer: V 5
